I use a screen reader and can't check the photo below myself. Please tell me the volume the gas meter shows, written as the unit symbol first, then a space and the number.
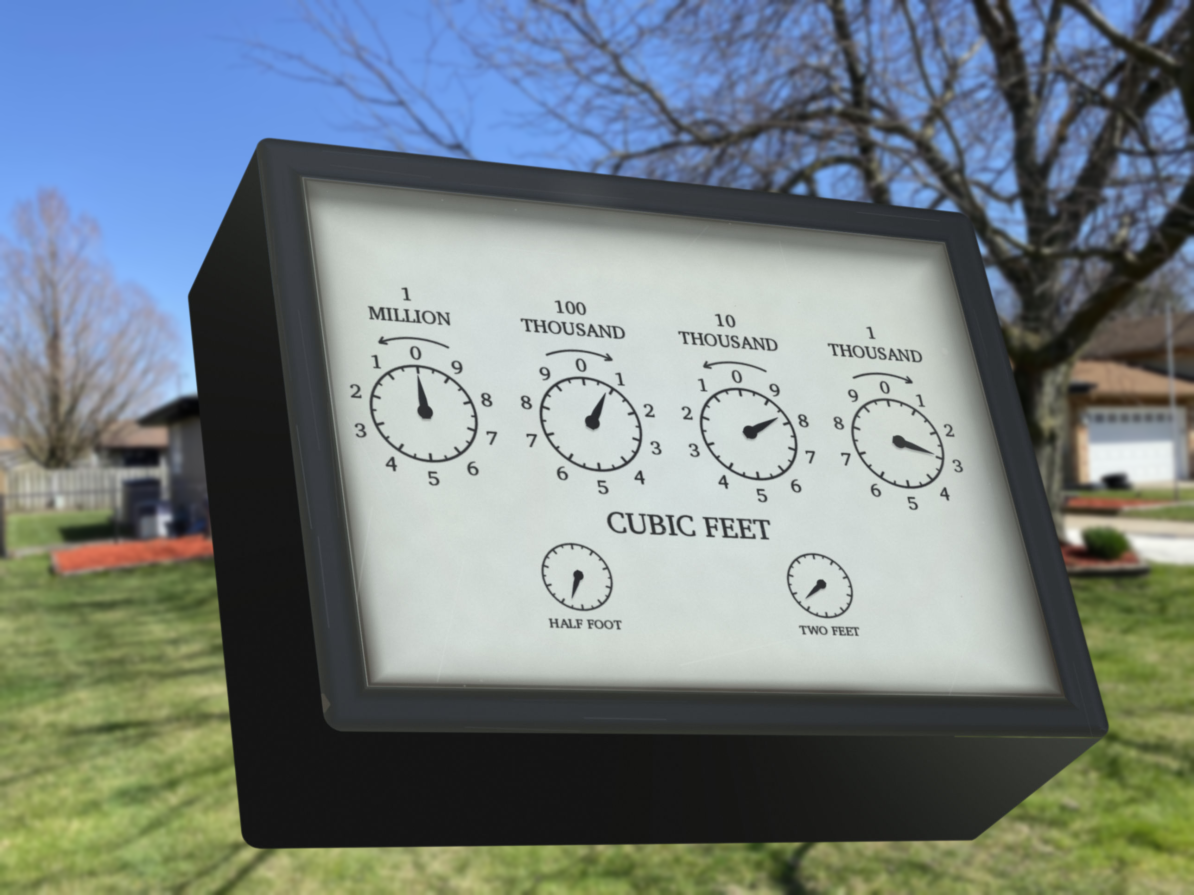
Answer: ft³ 8300
